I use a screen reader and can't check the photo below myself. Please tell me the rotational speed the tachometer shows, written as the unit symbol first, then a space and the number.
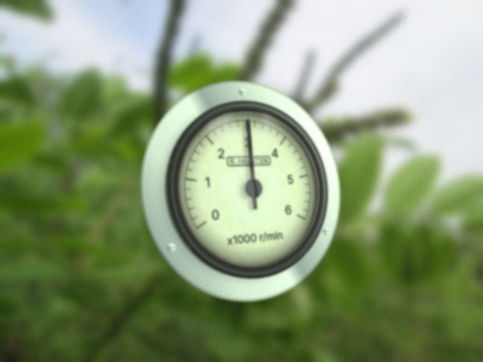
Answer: rpm 3000
